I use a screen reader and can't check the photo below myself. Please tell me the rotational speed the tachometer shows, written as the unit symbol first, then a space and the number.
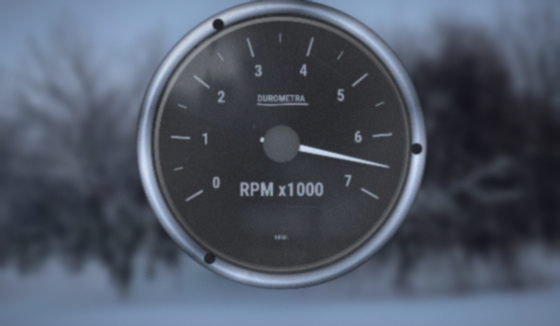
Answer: rpm 6500
